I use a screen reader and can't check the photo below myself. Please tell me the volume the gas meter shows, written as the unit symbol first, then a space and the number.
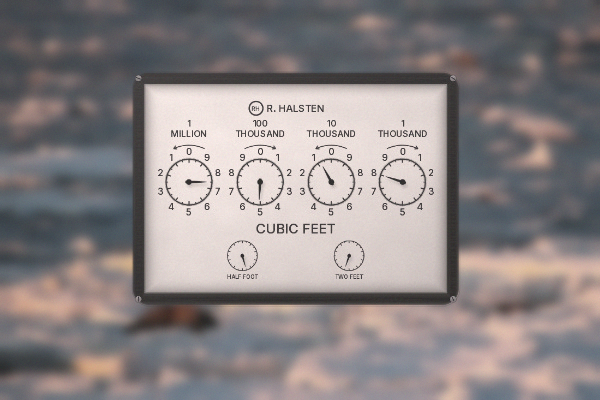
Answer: ft³ 750800
